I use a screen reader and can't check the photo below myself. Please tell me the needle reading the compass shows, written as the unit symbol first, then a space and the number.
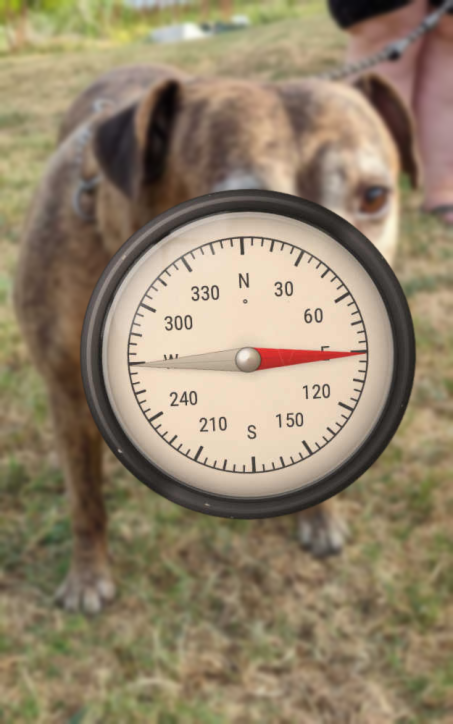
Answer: ° 90
